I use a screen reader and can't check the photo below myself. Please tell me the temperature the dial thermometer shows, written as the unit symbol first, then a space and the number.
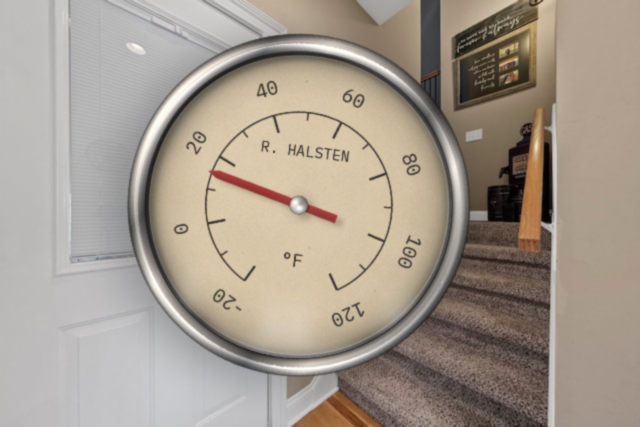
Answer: °F 15
